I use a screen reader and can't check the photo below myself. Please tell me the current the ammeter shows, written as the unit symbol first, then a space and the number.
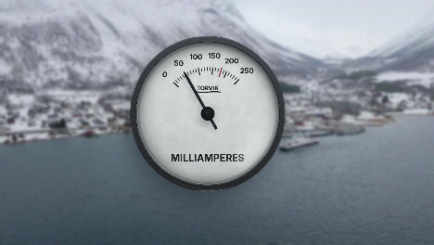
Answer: mA 50
